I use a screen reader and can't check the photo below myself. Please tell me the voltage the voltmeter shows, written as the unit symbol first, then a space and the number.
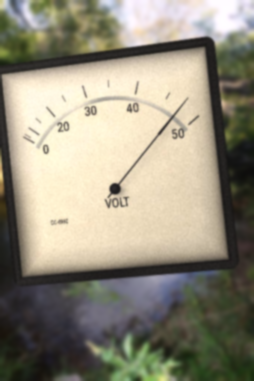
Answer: V 47.5
